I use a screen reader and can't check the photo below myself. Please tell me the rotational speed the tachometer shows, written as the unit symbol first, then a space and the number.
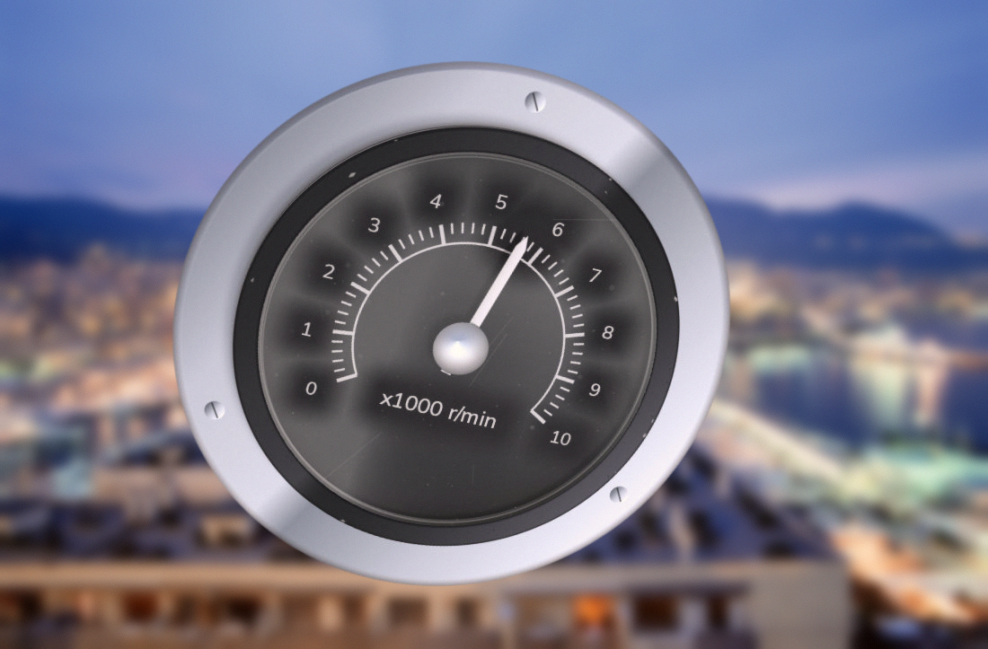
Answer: rpm 5600
